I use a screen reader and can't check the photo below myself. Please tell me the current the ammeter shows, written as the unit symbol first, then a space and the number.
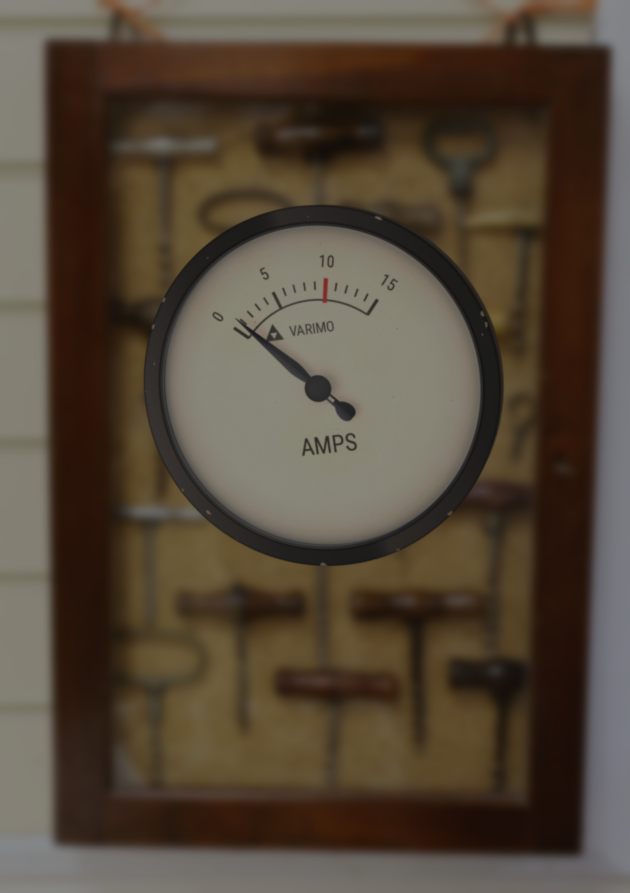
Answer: A 1
